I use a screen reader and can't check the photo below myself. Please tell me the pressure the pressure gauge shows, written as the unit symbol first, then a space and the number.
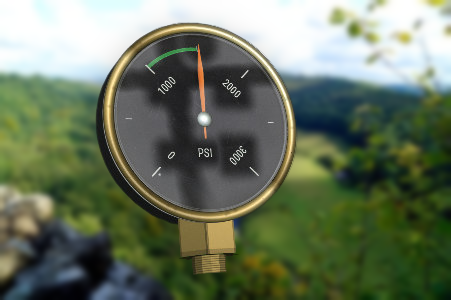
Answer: psi 1500
